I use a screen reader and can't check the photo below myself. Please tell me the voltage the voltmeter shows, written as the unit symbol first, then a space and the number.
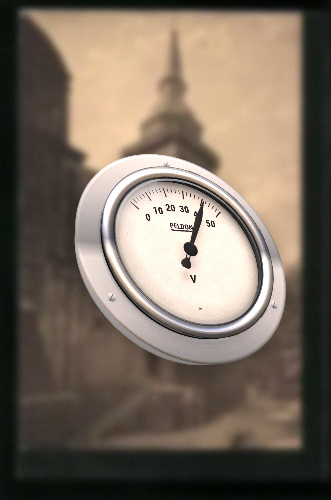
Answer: V 40
